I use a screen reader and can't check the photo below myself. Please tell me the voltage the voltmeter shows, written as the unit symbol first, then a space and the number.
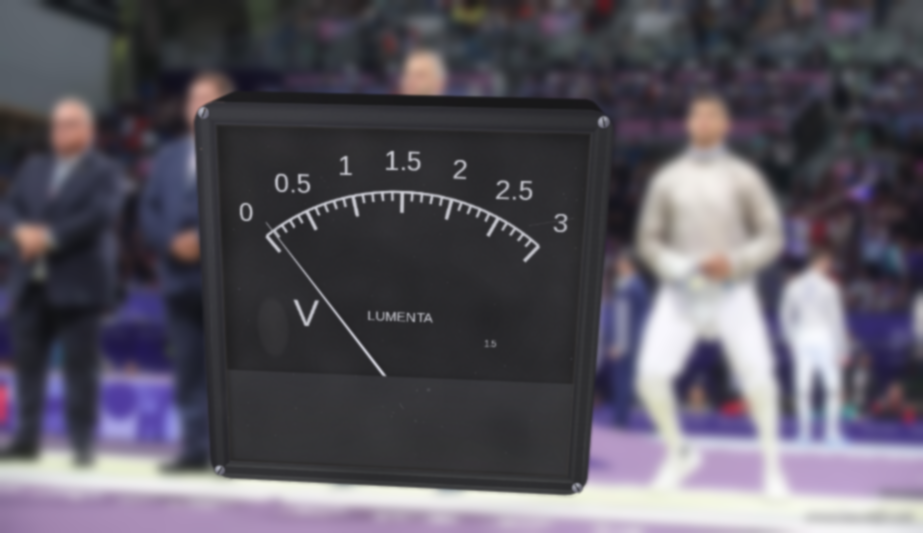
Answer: V 0.1
